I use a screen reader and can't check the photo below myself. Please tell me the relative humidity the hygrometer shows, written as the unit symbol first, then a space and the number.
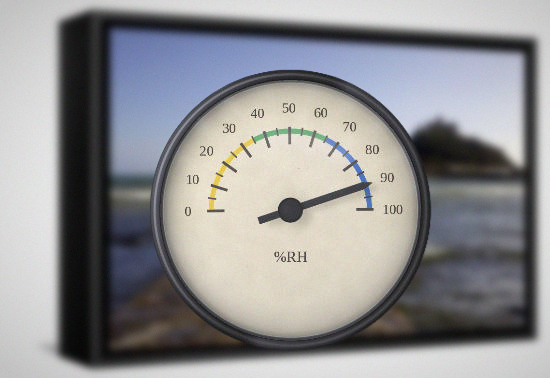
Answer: % 90
